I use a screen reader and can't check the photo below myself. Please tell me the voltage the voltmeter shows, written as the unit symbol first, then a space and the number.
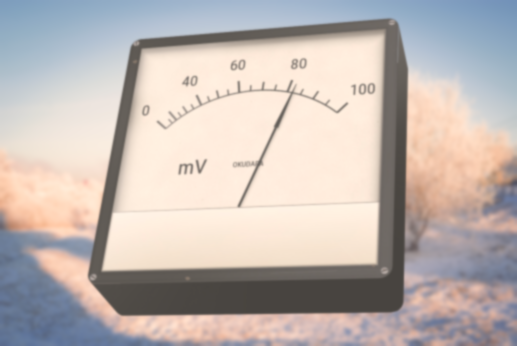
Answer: mV 82.5
